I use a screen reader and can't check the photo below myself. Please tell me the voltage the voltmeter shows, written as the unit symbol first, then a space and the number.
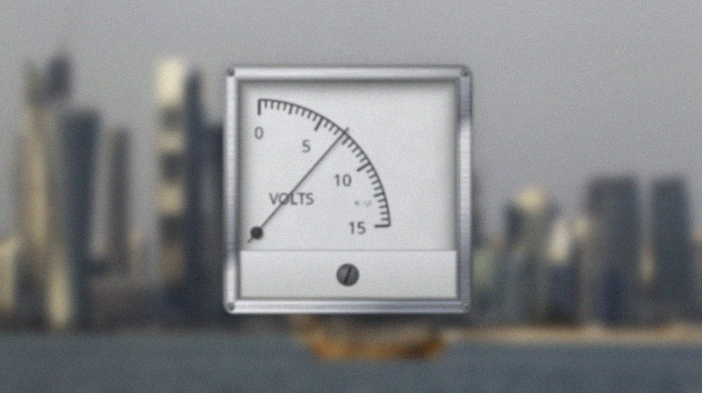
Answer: V 7
